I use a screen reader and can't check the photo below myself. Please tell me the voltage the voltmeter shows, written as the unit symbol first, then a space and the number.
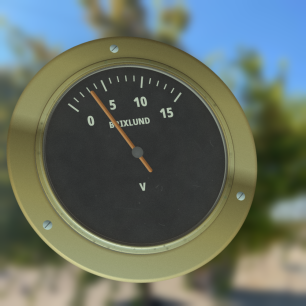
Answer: V 3
